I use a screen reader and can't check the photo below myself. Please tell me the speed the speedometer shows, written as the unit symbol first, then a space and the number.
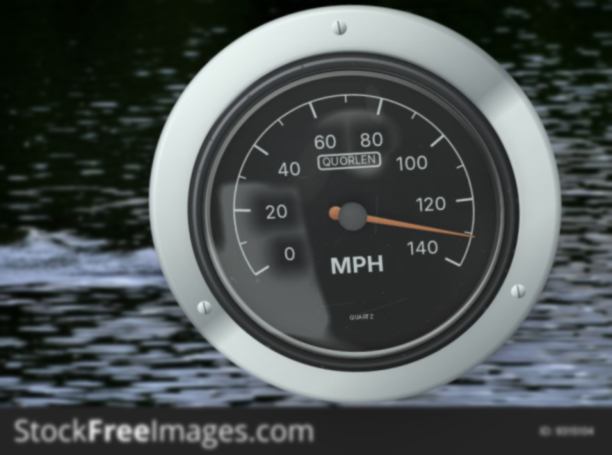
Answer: mph 130
